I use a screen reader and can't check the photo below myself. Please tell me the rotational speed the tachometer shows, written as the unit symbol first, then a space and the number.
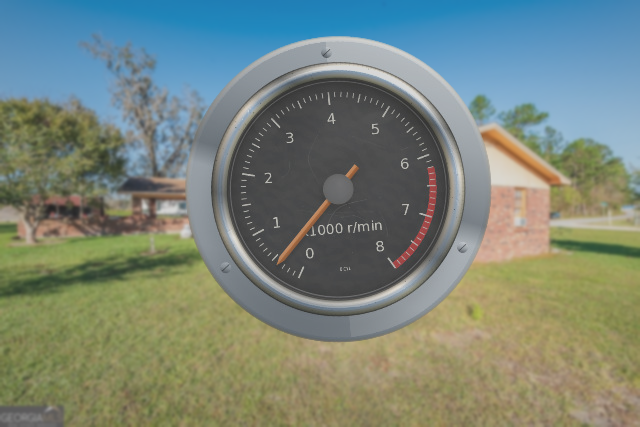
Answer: rpm 400
